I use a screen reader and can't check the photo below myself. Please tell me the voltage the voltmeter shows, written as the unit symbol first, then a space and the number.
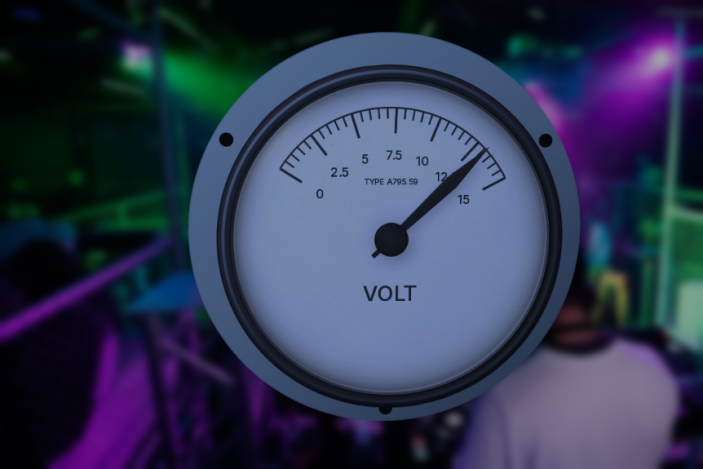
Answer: V 13
